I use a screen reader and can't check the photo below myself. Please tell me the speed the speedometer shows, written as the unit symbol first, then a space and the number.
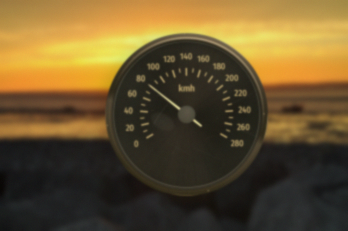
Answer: km/h 80
